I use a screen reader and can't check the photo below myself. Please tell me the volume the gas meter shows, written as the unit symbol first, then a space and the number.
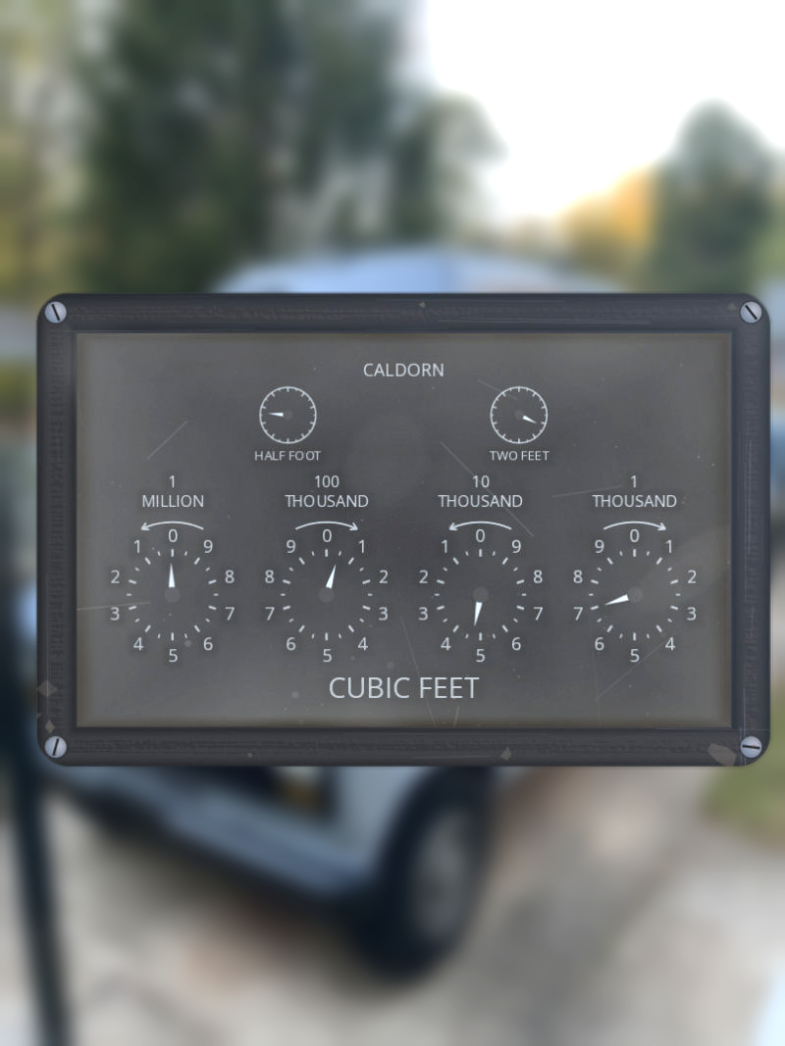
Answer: ft³ 4700
